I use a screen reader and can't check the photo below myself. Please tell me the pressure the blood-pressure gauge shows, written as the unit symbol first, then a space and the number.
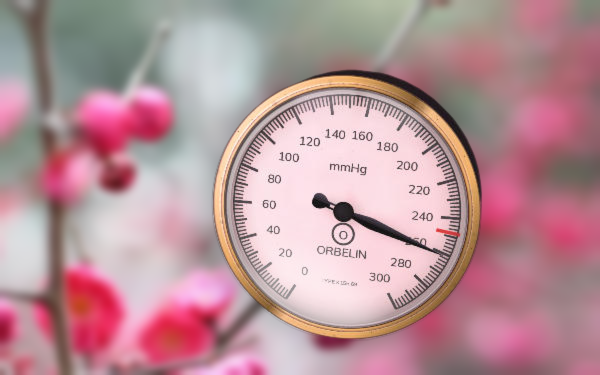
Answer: mmHg 260
